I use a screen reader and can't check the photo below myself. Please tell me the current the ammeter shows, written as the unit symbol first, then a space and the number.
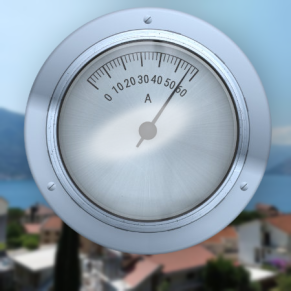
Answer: A 56
